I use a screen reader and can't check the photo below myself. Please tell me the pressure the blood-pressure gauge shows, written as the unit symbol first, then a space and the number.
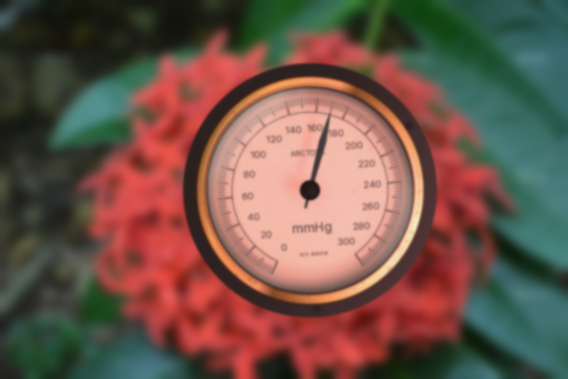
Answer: mmHg 170
